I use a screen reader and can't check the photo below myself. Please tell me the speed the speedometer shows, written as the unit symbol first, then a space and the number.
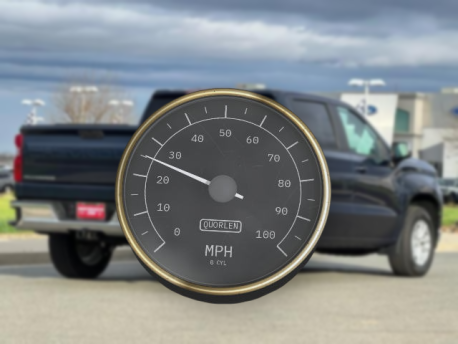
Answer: mph 25
